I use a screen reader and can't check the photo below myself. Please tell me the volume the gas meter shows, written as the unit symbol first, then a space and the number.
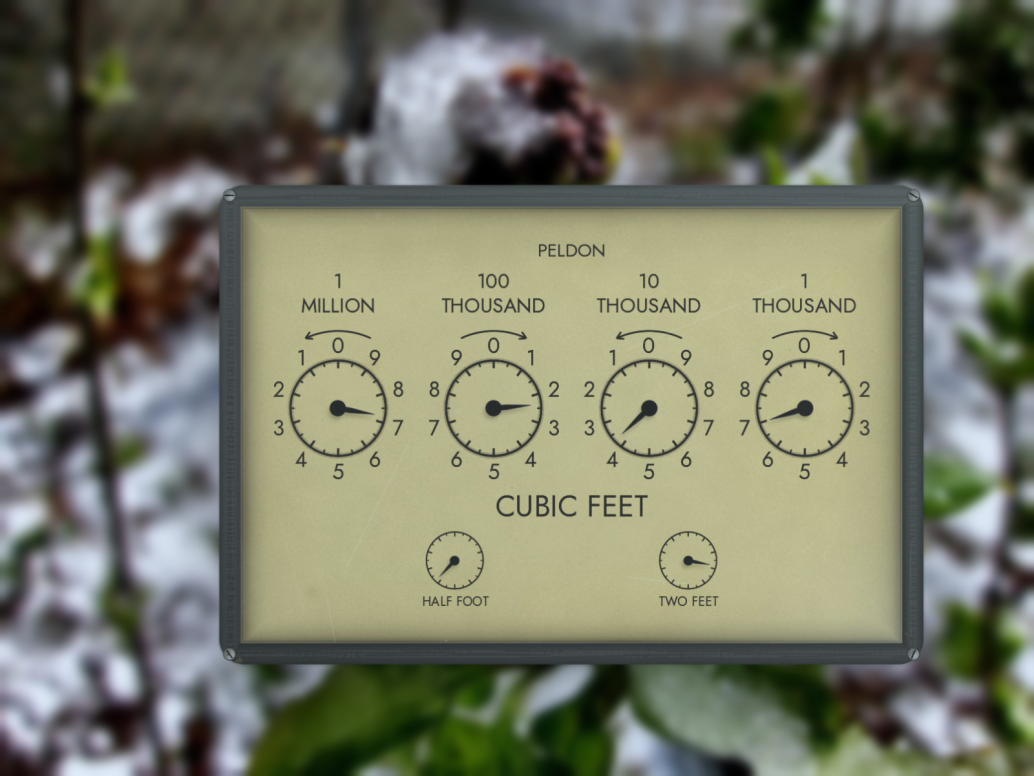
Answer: ft³ 723700
